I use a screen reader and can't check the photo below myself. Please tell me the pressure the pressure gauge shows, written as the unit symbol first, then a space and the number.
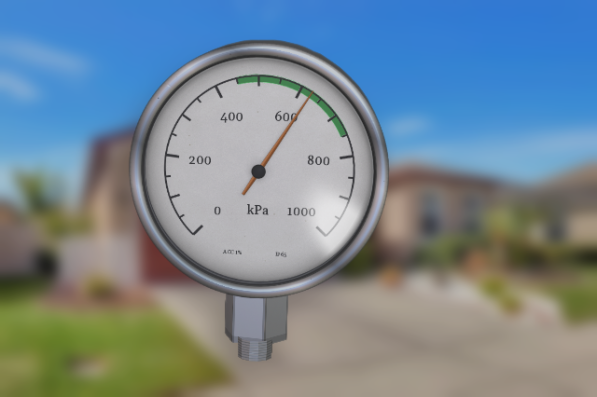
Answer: kPa 625
